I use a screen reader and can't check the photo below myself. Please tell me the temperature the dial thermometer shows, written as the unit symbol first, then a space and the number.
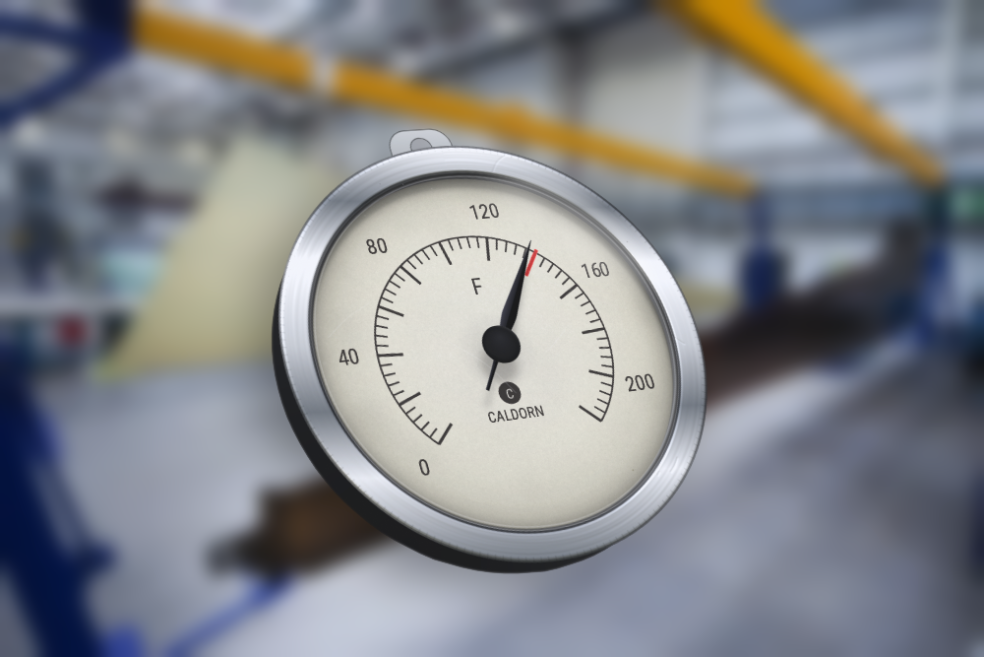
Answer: °F 136
